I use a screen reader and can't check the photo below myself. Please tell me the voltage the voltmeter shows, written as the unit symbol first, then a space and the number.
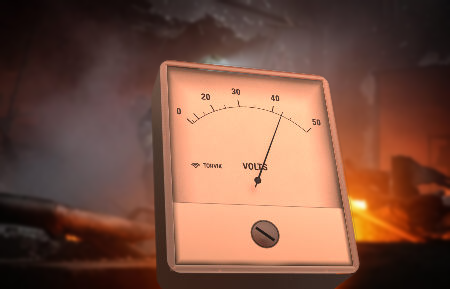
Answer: V 42.5
